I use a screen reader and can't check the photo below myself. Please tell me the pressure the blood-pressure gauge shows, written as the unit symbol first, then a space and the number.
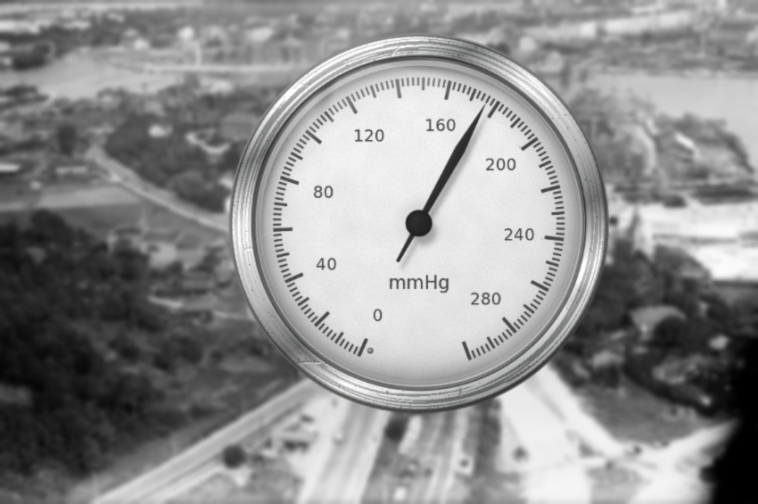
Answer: mmHg 176
